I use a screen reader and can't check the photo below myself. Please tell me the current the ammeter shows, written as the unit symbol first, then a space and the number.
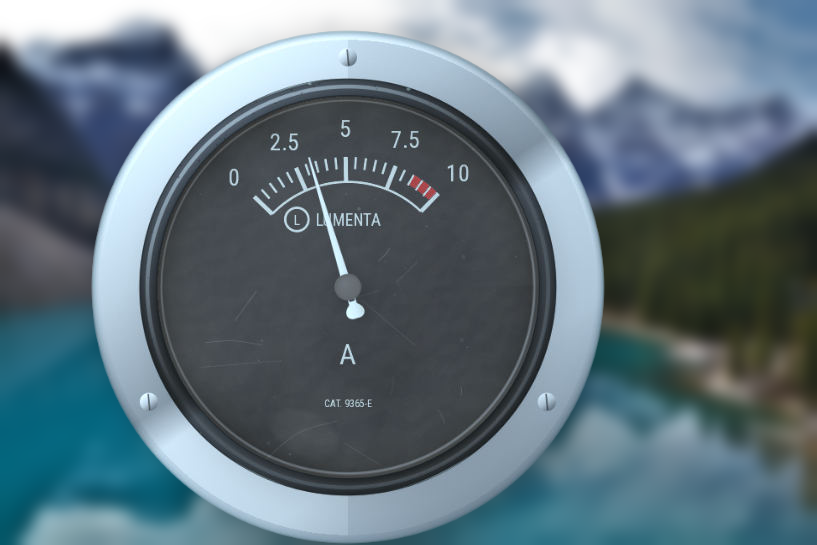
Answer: A 3.25
